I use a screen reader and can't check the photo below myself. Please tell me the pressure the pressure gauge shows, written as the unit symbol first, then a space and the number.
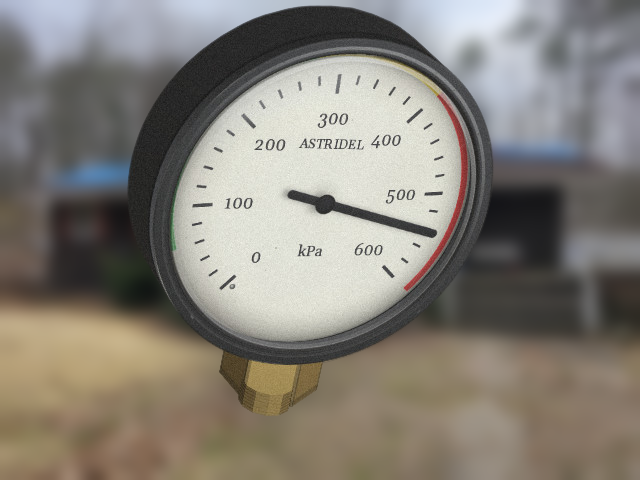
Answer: kPa 540
